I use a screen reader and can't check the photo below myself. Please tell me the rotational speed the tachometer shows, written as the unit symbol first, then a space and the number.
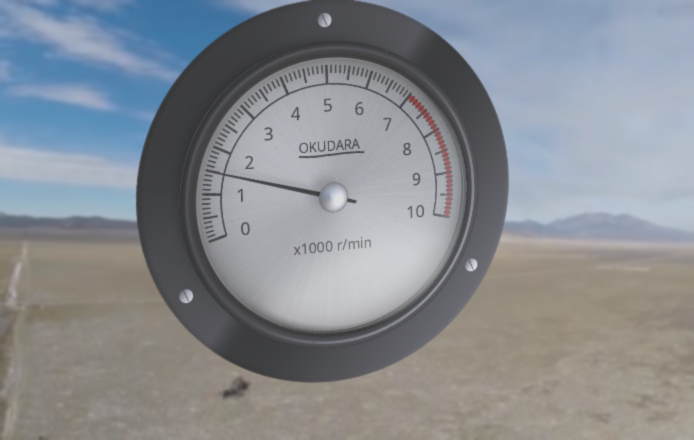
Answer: rpm 1500
